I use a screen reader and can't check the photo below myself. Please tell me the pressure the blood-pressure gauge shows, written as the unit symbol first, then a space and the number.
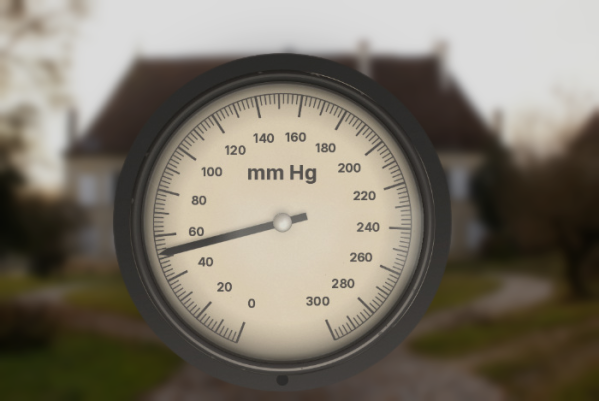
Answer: mmHg 52
